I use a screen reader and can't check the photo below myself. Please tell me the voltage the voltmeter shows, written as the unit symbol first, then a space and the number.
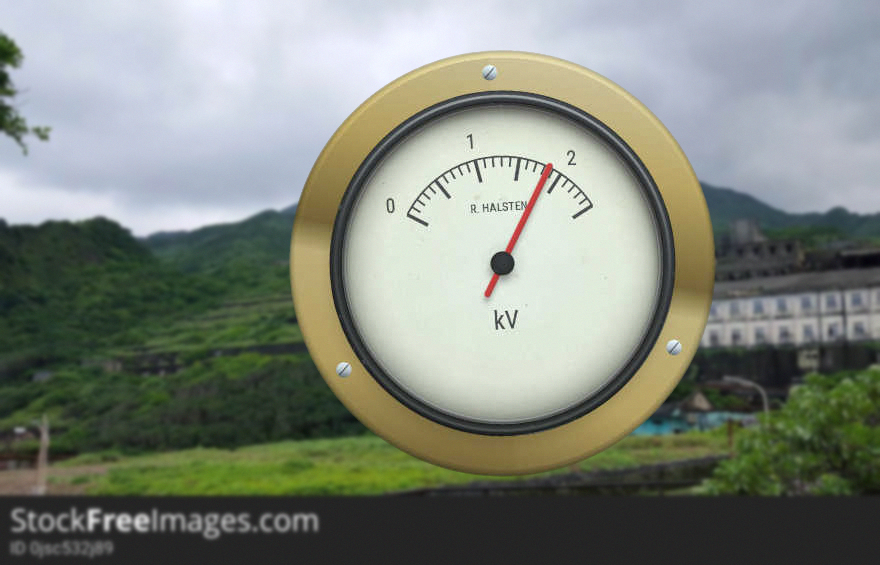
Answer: kV 1.85
